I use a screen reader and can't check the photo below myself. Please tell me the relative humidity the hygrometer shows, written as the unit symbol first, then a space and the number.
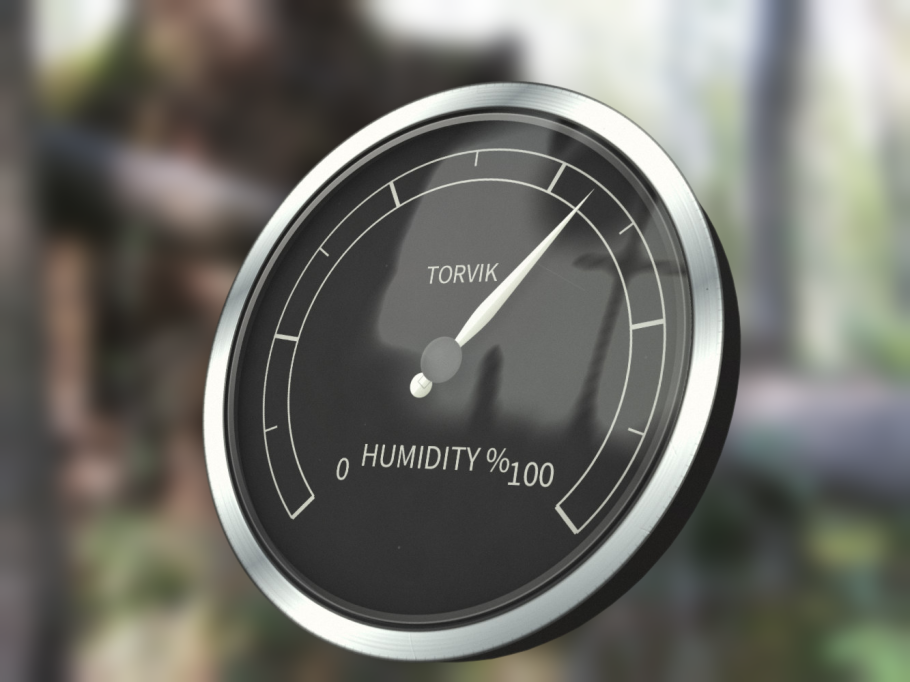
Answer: % 65
